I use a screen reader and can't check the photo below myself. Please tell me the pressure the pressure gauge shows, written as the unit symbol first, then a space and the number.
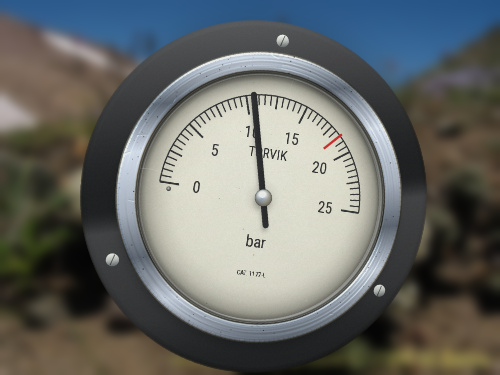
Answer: bar 10.5
